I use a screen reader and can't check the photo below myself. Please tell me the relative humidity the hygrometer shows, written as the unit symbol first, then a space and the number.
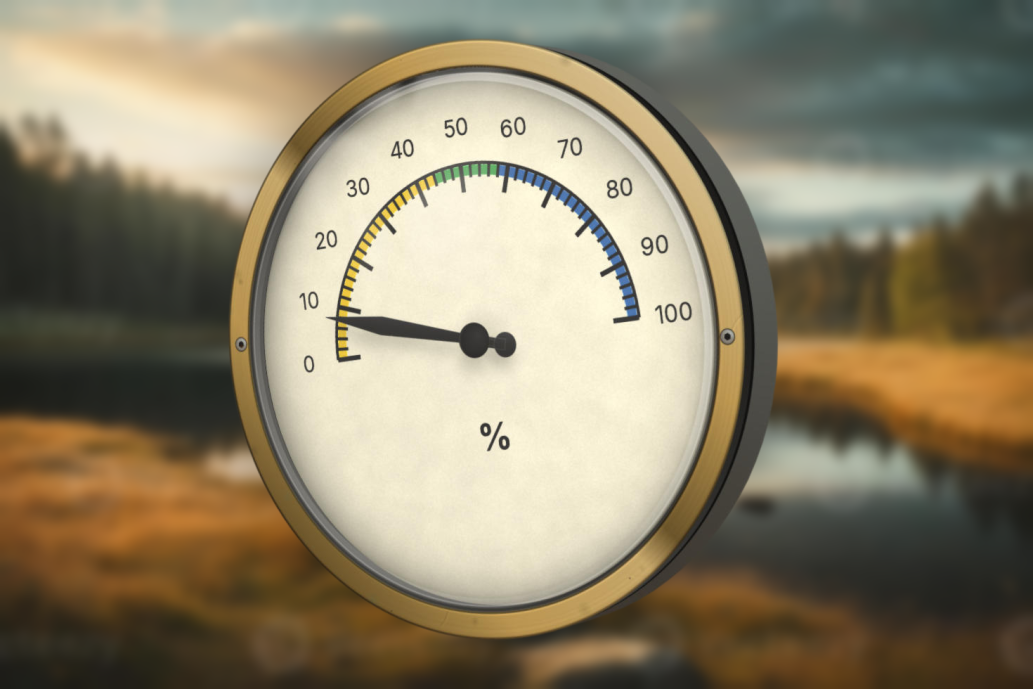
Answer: % 8
